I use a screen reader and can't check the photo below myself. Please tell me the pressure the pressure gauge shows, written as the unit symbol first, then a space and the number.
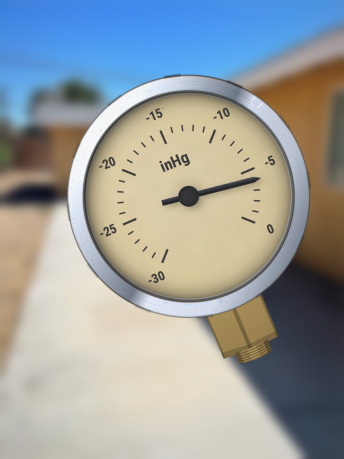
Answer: inHg -4
